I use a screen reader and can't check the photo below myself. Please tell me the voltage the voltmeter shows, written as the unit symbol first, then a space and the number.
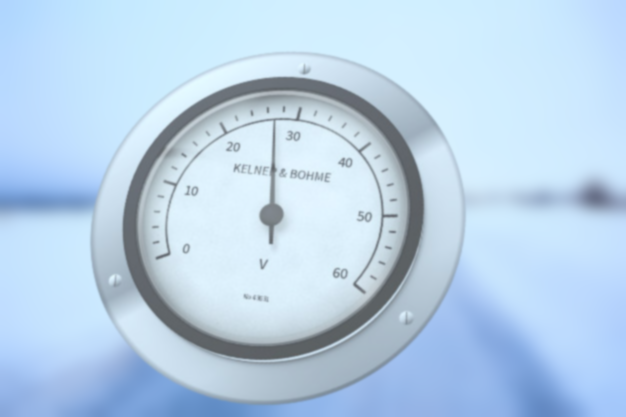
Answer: V 27
